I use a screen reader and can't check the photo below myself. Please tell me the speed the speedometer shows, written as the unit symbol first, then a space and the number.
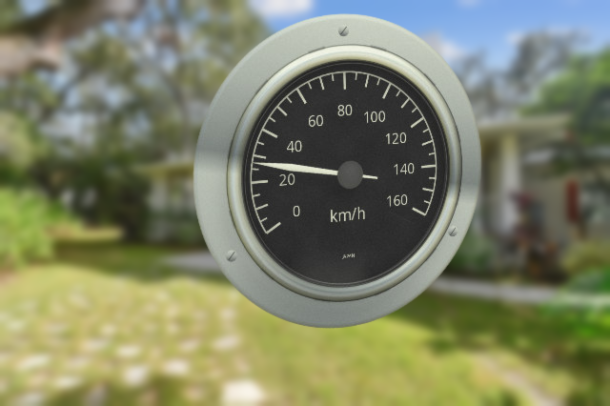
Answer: km/h 27.5
